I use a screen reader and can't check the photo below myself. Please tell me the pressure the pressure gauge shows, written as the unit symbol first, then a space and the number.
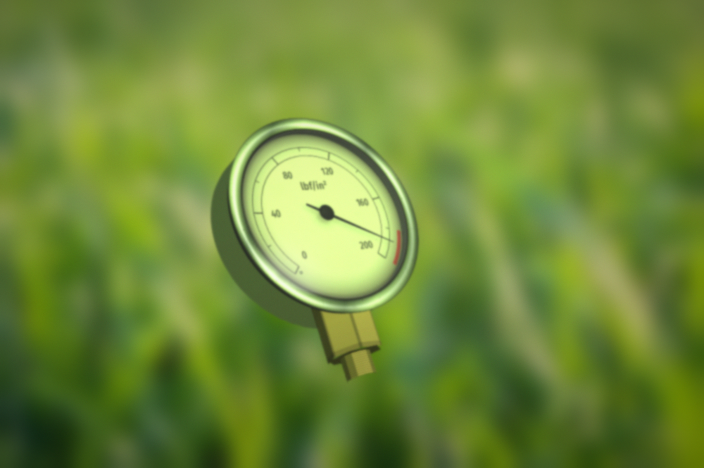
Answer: psi 190
